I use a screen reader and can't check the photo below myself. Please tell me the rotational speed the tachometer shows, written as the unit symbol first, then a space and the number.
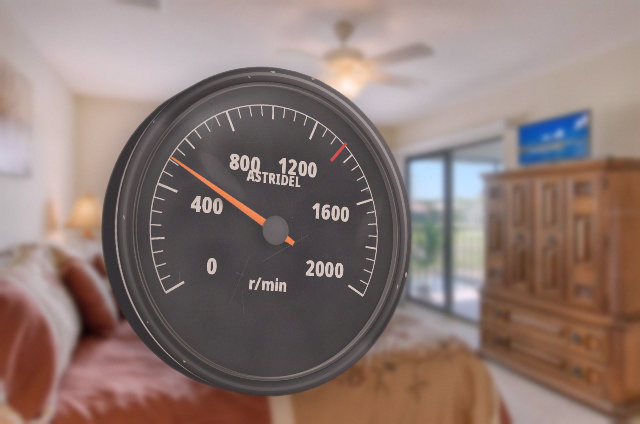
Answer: rpm 500
